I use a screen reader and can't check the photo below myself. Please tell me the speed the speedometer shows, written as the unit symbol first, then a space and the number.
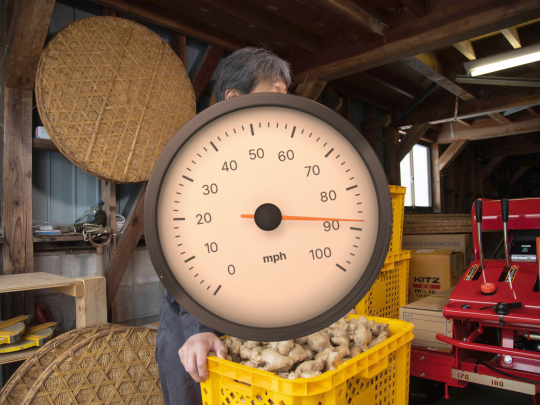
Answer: mph 88
